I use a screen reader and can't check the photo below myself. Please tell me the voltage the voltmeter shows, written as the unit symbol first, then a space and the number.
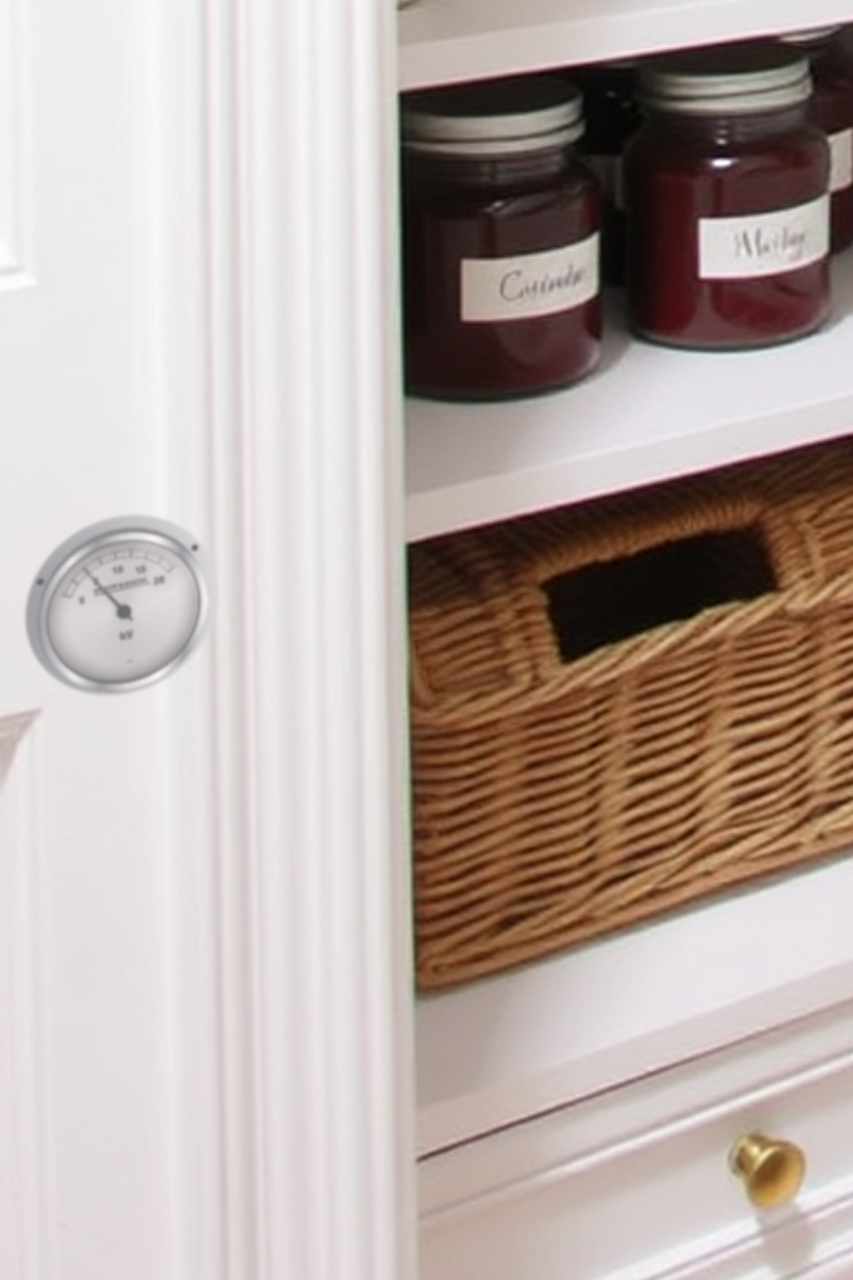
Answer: kV 5
